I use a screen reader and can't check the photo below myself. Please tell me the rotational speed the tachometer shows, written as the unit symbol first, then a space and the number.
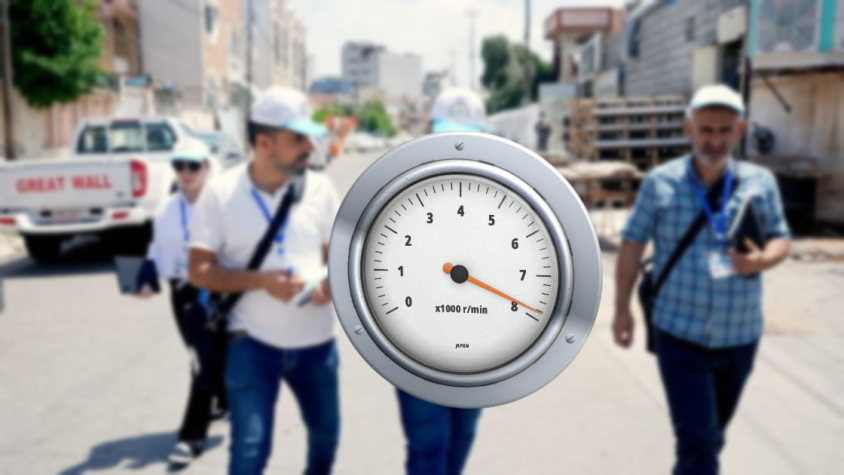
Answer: rpm 7800
